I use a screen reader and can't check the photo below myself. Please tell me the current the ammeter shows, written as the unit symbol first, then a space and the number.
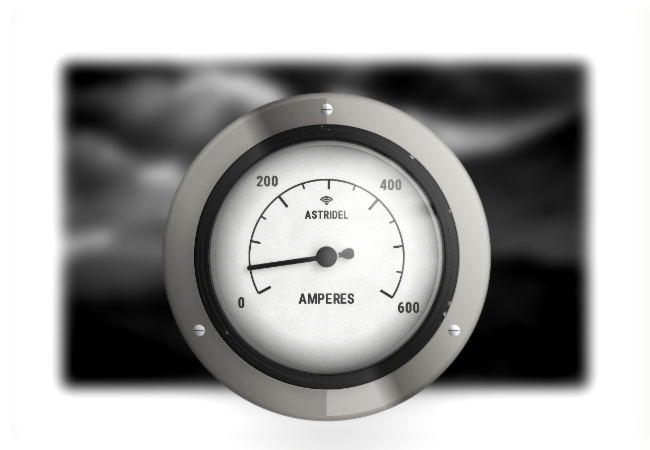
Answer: A 50
